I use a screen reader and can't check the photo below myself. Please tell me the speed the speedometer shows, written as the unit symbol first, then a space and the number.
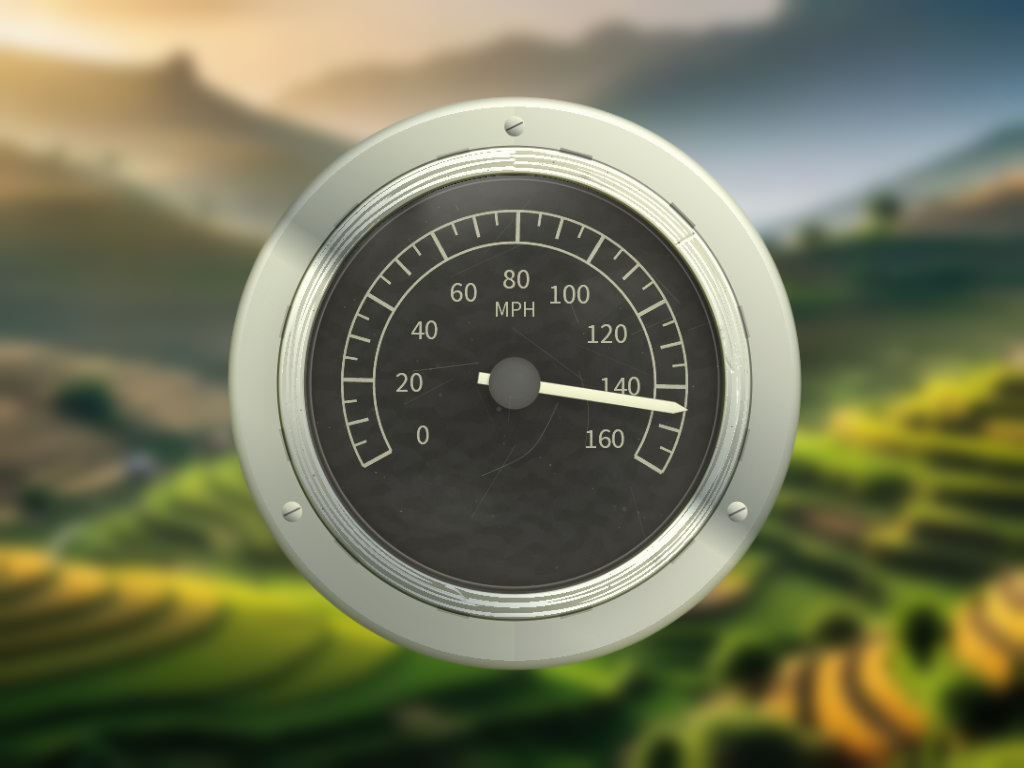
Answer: mph 145
